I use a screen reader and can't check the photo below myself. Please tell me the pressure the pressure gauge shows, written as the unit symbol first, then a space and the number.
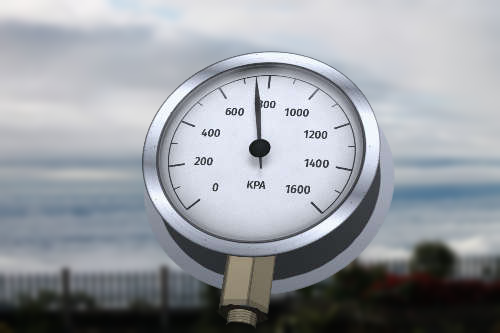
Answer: kPa 750
